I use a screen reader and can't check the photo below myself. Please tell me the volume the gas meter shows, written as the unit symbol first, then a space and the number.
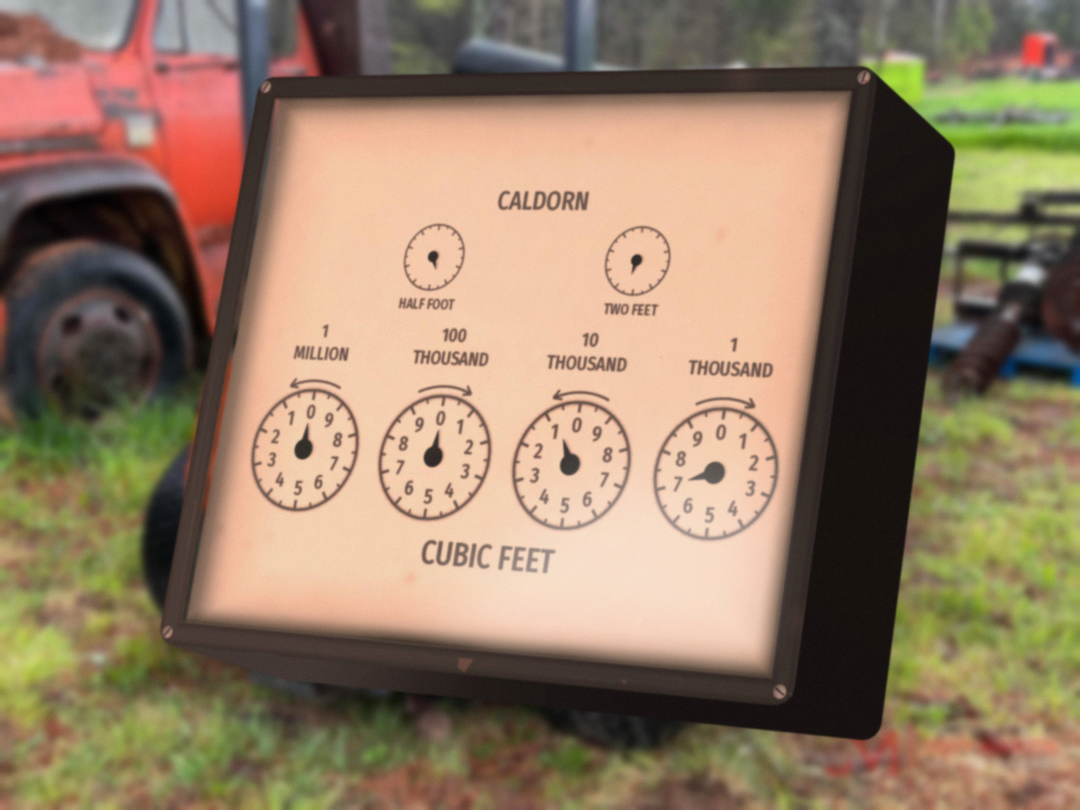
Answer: ft³ 700
